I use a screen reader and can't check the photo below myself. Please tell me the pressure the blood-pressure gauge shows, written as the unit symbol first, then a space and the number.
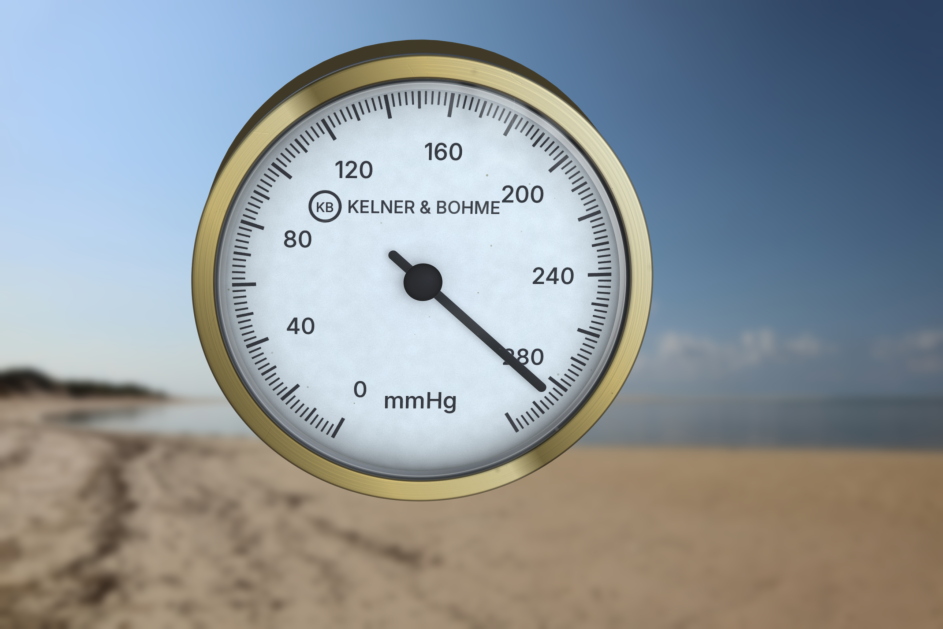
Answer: mmHg 284
